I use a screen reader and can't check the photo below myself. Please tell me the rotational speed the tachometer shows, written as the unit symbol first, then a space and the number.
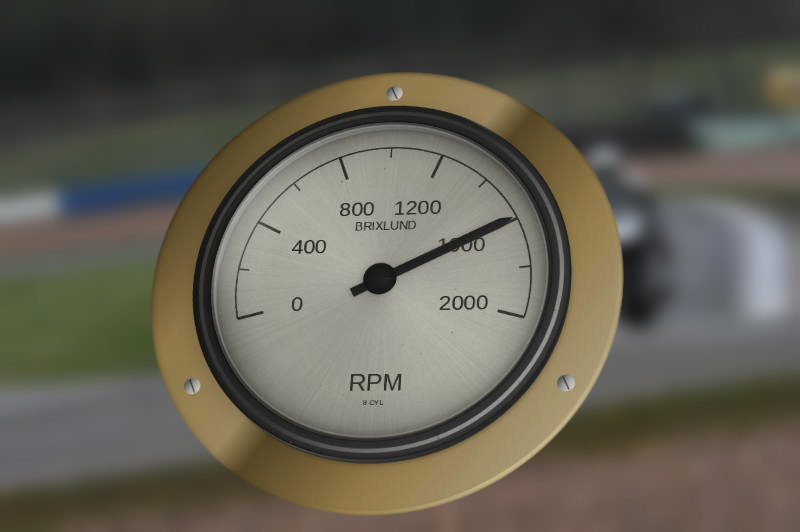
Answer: rpm 1600
